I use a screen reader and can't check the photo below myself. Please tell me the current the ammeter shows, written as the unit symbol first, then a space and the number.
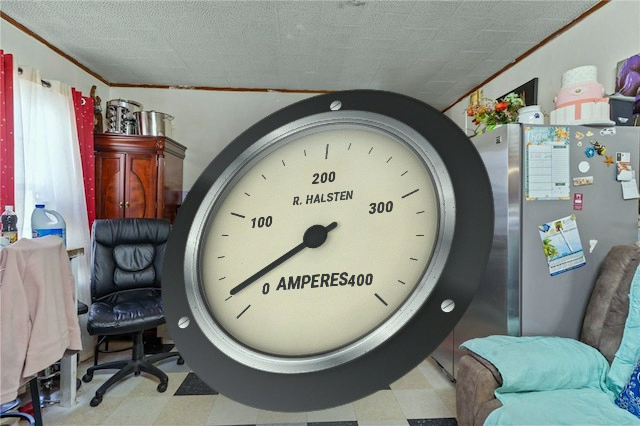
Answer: A 20
